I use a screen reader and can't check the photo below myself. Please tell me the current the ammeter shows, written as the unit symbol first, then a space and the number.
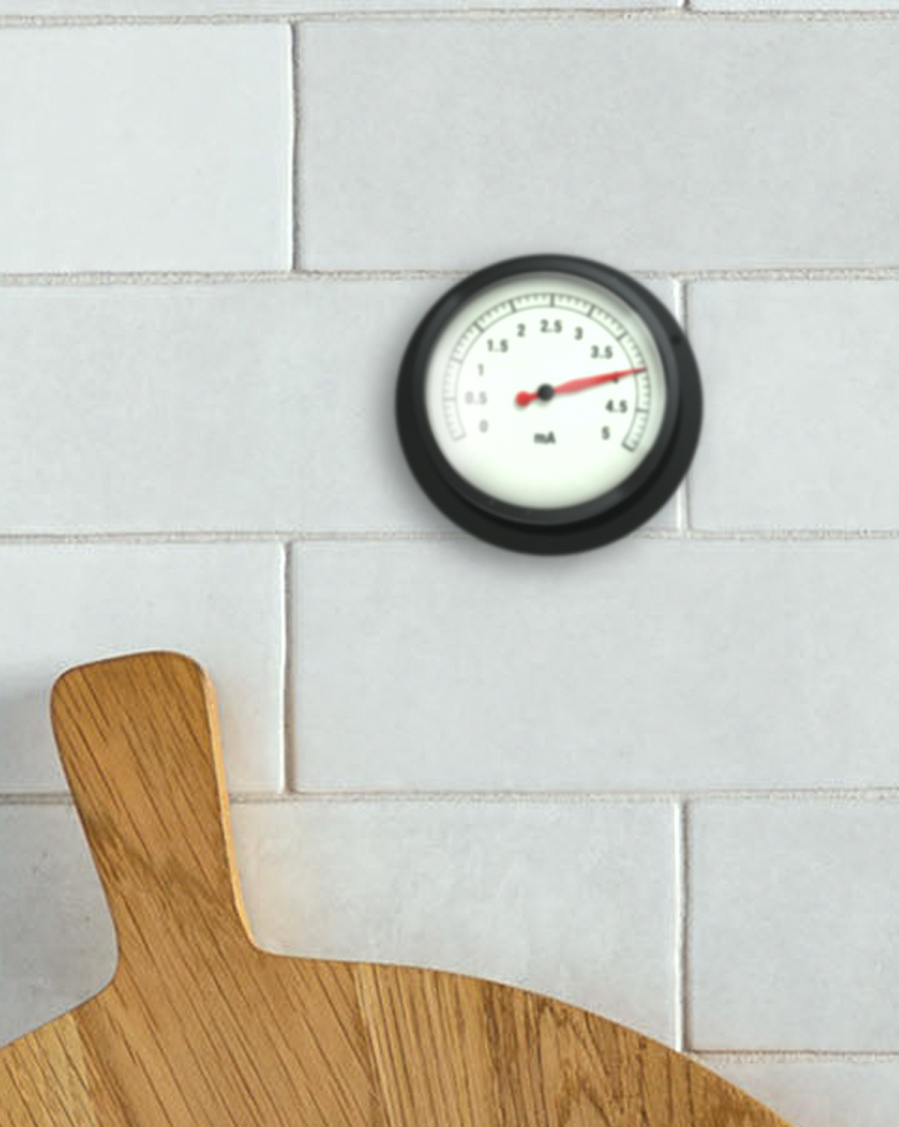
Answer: mA 4
